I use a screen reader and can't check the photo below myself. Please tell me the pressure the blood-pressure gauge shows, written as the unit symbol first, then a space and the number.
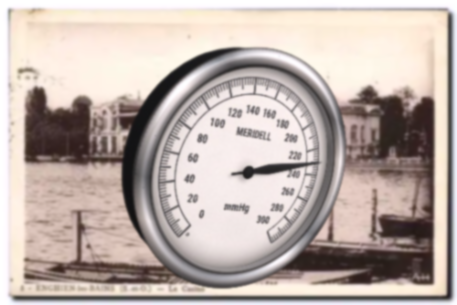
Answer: mmHg 230
